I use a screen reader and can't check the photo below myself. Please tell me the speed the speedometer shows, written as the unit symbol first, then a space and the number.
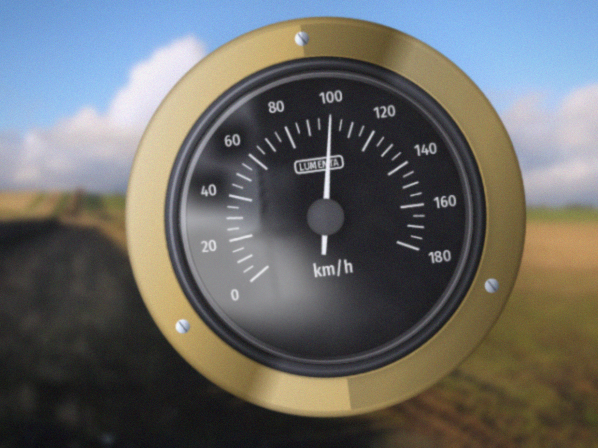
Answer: km/h 100
